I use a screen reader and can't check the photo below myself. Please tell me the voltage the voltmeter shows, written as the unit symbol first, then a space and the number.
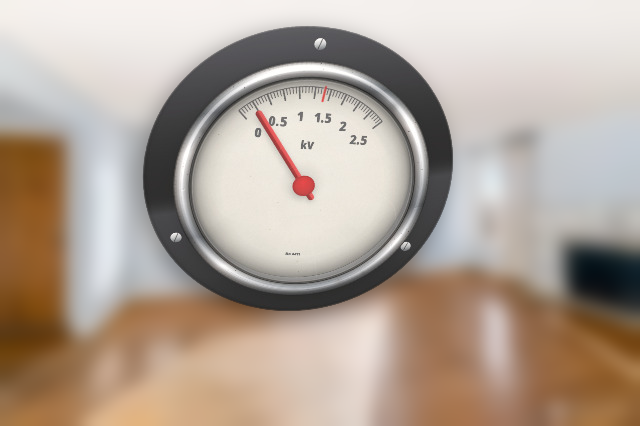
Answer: kV 0.25
